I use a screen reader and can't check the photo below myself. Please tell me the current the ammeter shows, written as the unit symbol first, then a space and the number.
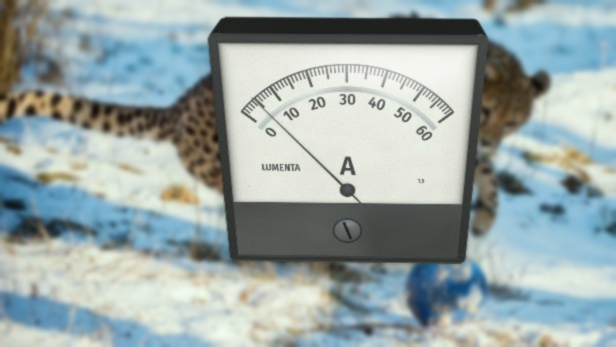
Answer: A 5
